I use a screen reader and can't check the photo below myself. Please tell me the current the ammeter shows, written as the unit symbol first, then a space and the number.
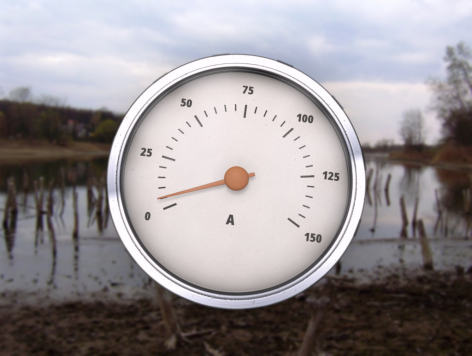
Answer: A 5
